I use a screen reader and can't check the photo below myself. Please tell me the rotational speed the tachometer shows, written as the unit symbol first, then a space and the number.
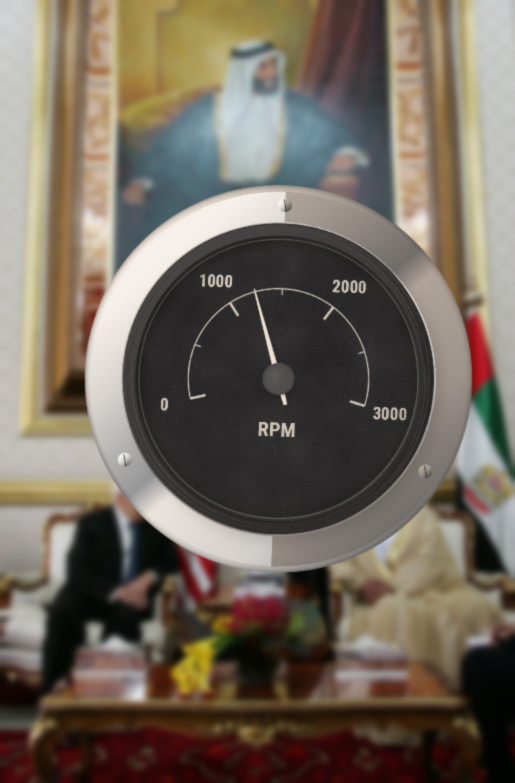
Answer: rpm 1250
